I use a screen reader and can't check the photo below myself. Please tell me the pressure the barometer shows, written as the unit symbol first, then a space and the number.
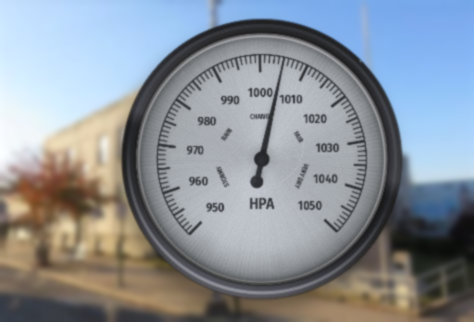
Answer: hPa 1005
